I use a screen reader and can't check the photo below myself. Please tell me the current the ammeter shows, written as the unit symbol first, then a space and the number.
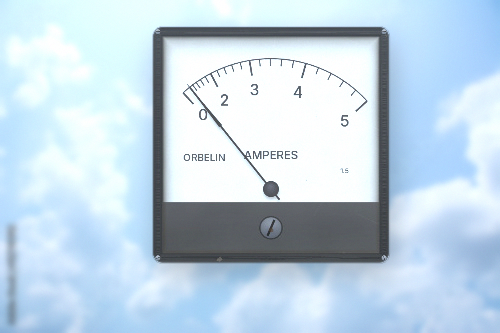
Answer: A 1
